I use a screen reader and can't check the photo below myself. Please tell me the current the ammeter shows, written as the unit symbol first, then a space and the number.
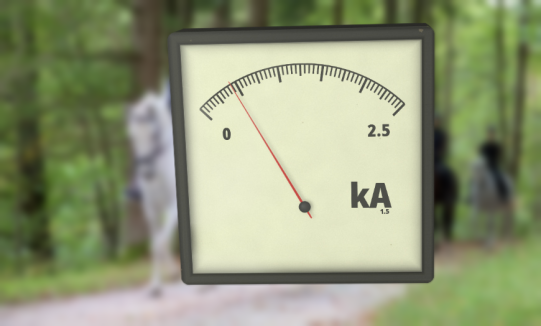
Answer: kA 0.45
